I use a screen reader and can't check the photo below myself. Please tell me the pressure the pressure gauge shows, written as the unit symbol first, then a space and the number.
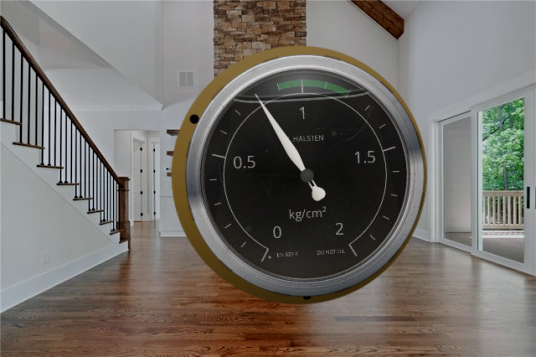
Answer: kg/cm² 0.8
